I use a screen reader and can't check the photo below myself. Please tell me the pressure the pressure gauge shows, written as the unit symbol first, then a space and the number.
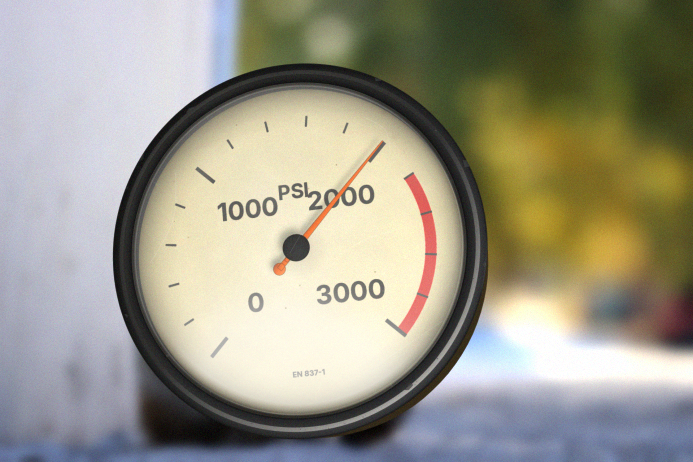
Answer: psi 2000
